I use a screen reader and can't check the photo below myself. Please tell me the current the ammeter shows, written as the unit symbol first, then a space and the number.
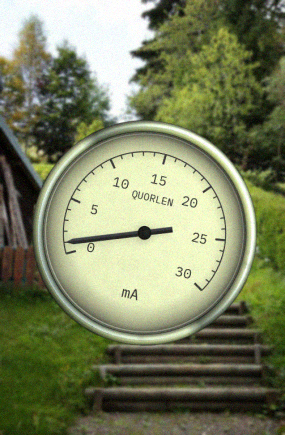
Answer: mA 1
